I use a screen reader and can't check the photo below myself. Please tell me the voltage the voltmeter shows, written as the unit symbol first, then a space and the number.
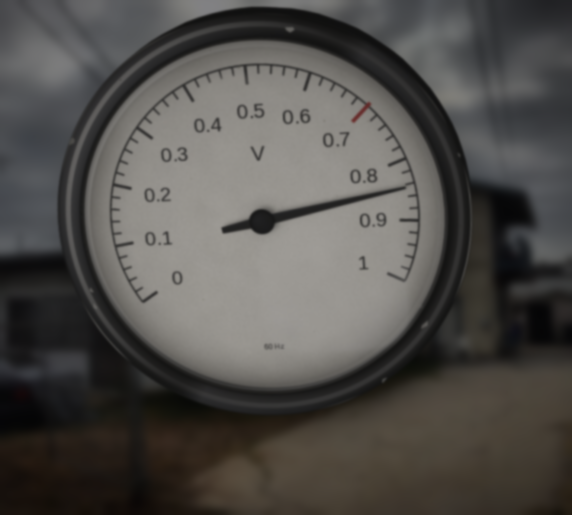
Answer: V 0.84
